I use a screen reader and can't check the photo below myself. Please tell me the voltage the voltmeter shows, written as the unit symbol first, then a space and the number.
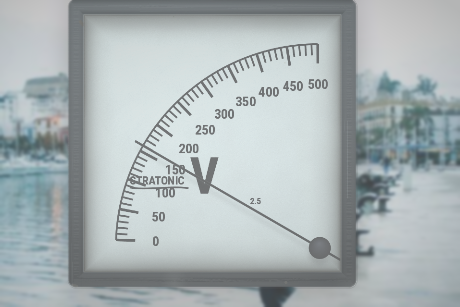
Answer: V 160
